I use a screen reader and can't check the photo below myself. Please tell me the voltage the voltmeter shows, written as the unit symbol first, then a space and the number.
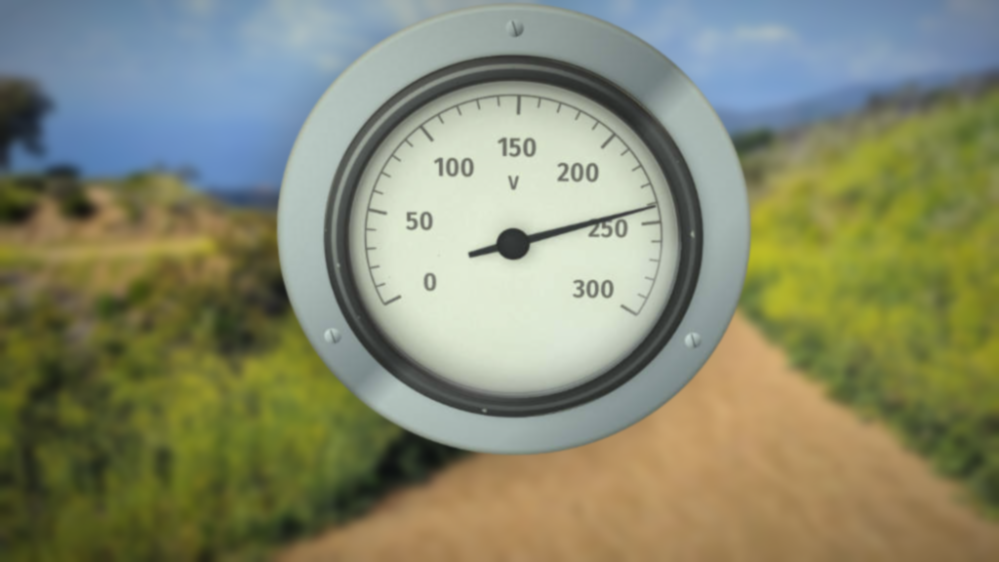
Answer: V 240
